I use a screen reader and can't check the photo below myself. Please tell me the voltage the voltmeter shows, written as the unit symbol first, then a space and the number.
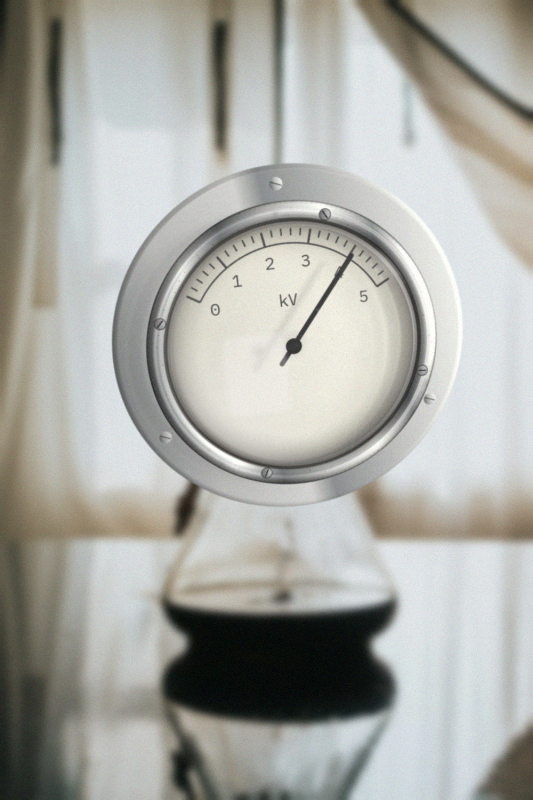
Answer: kV 4
